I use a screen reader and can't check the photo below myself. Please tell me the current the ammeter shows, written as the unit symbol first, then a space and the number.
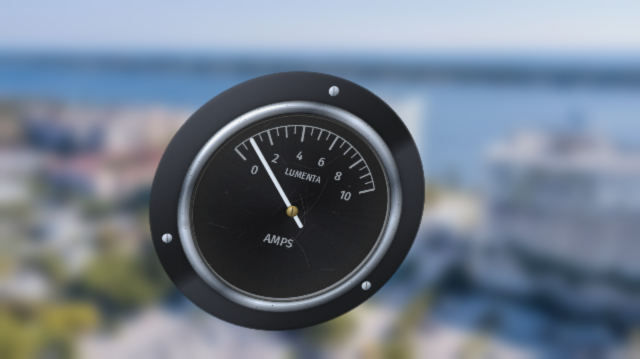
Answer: A 1
